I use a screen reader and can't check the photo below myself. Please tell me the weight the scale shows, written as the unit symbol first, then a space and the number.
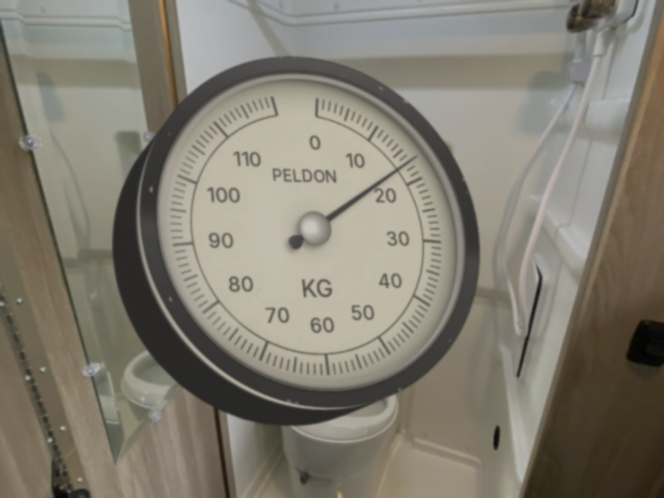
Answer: kg 17
